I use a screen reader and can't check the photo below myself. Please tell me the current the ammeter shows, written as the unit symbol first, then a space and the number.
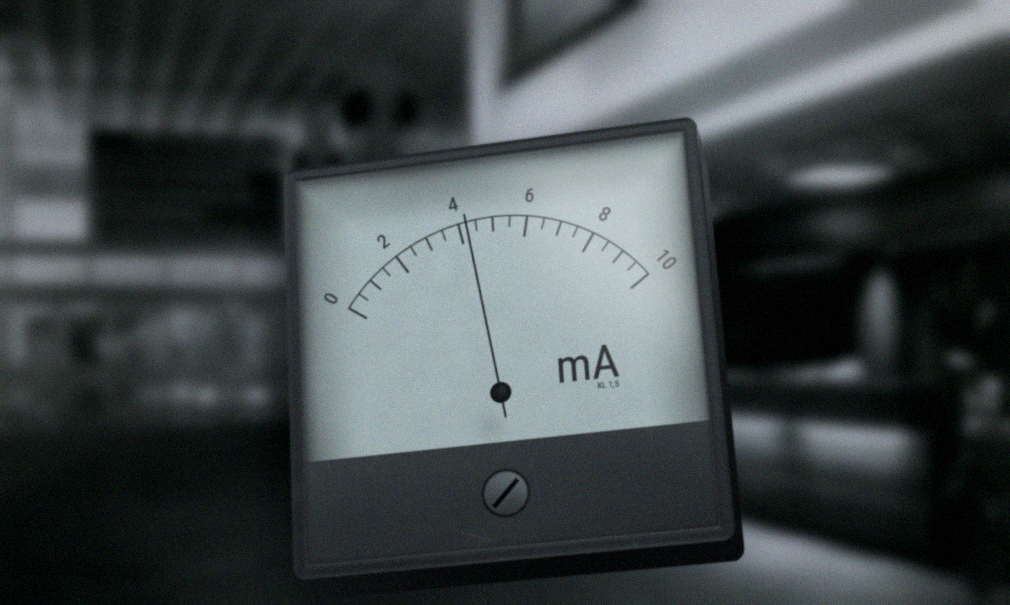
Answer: mA 4.25
